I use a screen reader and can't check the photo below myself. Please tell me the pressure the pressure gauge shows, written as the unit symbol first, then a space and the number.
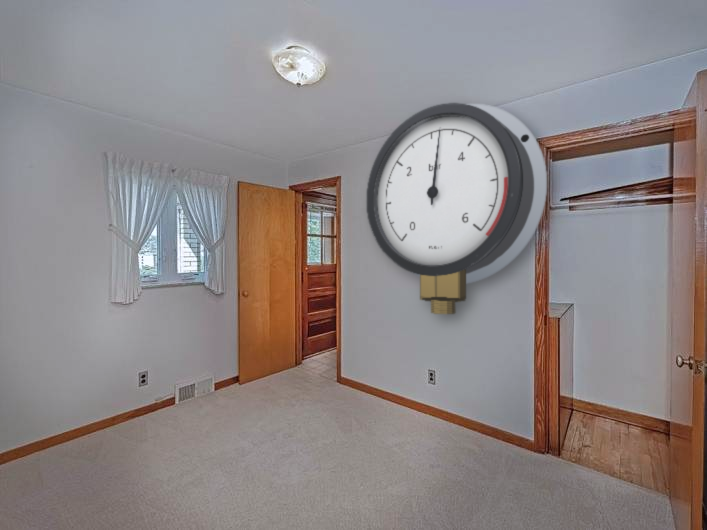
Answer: bar 3.25
